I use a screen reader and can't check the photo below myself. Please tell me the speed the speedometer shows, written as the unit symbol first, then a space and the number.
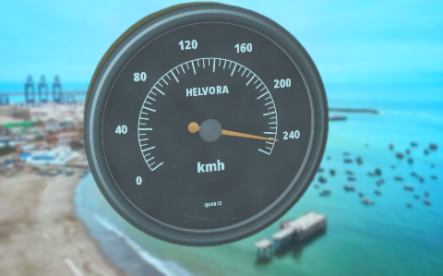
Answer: km/h 245
